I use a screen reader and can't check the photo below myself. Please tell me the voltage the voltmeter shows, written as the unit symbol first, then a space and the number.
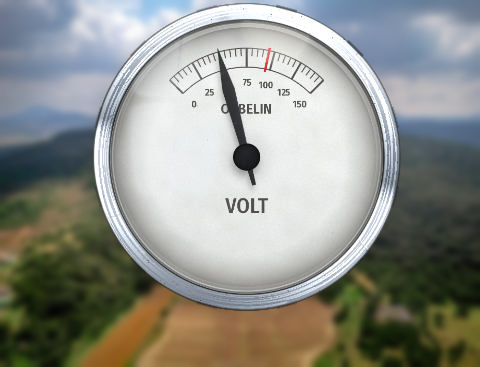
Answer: V 50
